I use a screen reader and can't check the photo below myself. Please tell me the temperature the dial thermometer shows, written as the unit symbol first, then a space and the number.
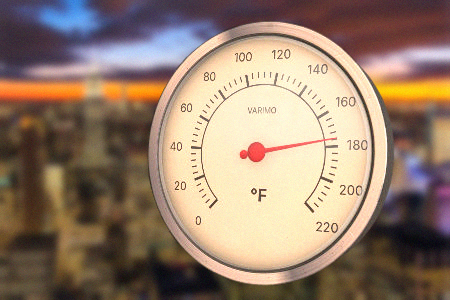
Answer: °F 176
